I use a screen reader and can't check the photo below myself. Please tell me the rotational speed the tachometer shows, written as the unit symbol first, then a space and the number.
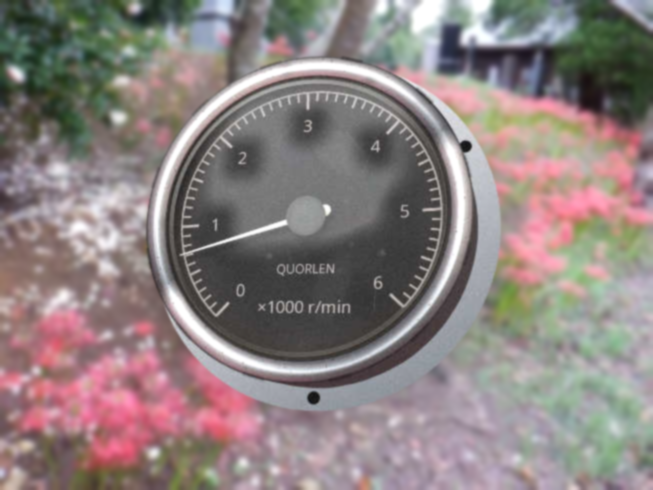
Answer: rpm 700
